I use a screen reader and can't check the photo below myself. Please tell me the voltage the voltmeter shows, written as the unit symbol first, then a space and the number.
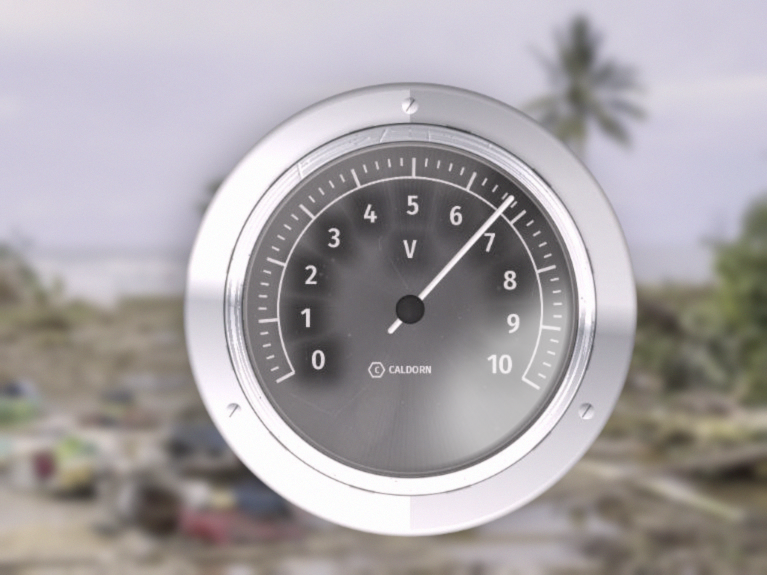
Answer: V 6.7
